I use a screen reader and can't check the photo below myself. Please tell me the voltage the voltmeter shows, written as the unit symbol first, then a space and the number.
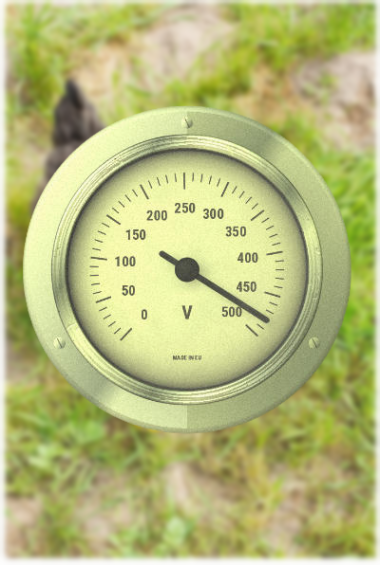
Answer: V 480
